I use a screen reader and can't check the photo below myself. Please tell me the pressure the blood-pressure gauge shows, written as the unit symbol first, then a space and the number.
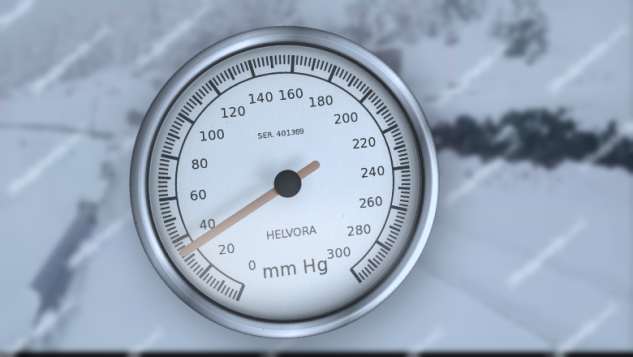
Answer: mmHg 34
